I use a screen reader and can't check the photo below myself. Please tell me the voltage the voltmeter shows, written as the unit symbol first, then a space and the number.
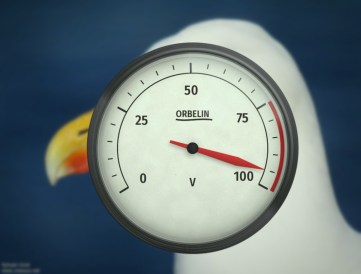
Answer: V 95
